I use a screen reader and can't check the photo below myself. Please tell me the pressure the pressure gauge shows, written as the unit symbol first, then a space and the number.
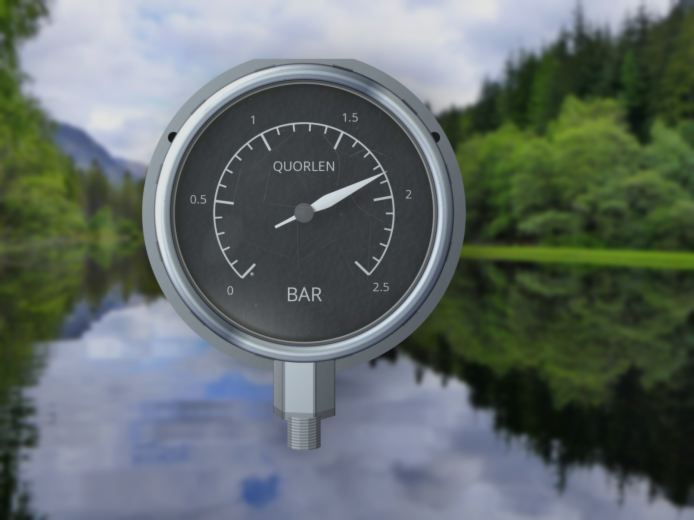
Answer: bar 1.85
